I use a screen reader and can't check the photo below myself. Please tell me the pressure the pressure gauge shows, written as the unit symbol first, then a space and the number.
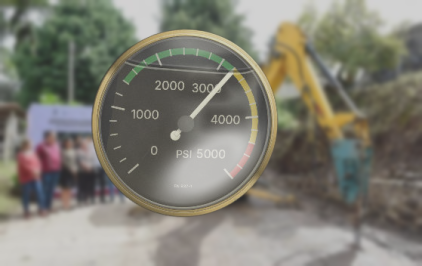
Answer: psi 3200
